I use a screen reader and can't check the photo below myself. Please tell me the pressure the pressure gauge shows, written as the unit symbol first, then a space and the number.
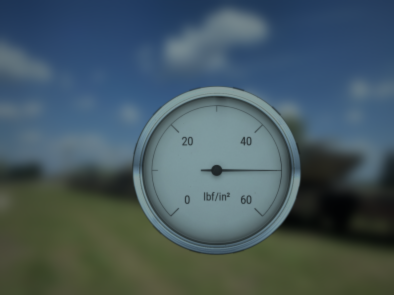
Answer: psi 50
